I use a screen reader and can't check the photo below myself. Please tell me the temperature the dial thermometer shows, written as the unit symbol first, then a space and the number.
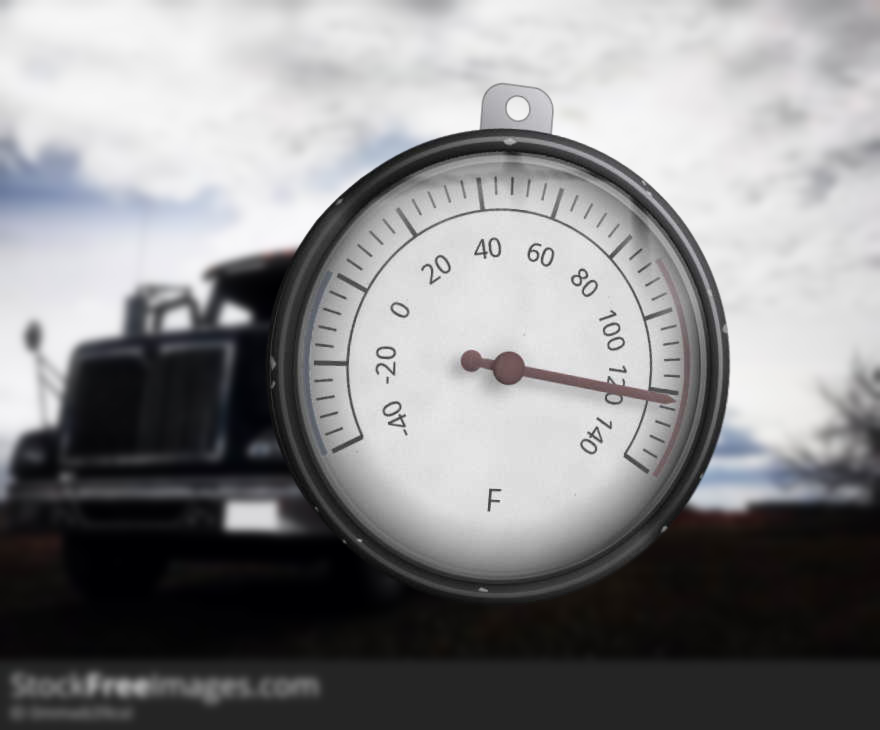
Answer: °F 122
